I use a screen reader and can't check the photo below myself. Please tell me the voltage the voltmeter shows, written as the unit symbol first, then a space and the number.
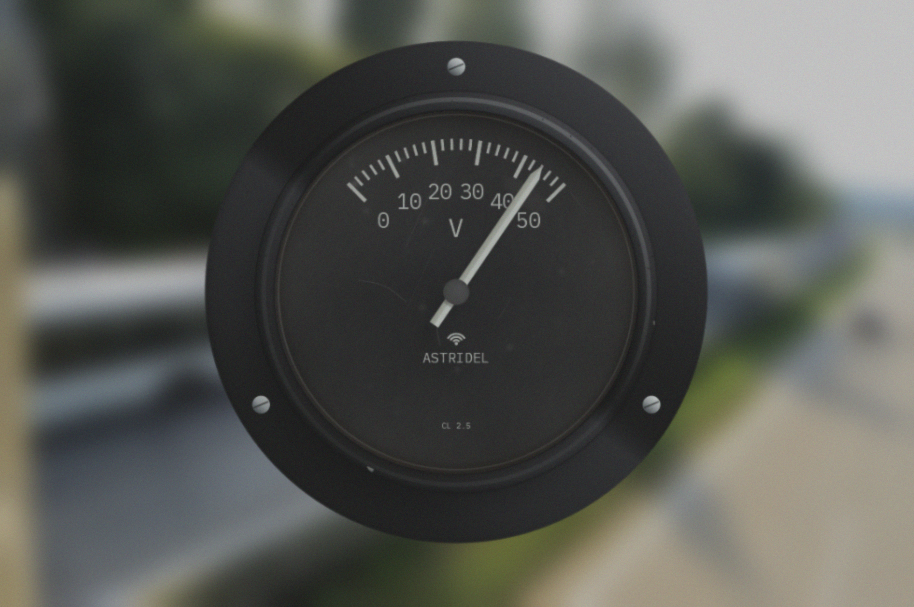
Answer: V 44
